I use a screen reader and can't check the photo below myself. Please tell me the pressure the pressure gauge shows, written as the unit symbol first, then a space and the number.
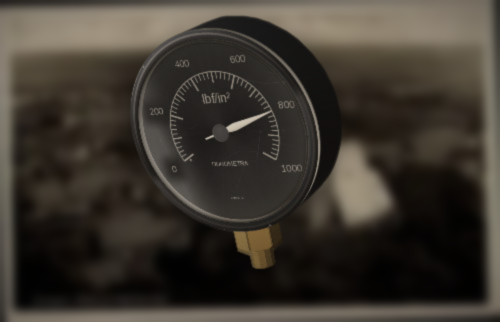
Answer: psi 800
